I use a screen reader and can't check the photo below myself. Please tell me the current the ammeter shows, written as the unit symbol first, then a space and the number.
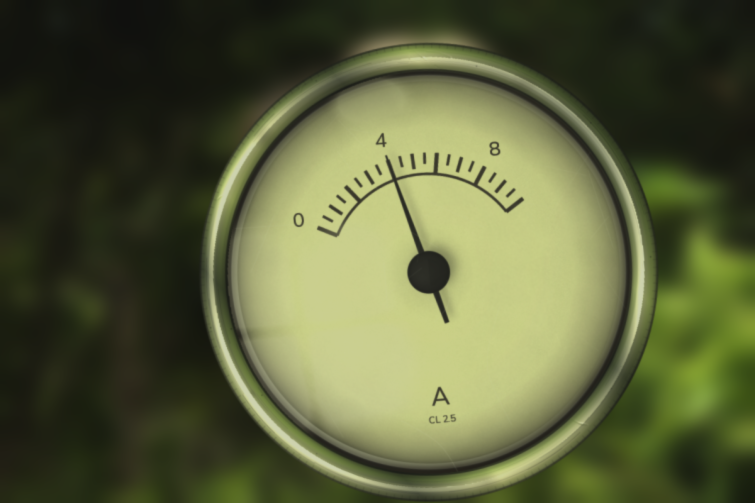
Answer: A 4
